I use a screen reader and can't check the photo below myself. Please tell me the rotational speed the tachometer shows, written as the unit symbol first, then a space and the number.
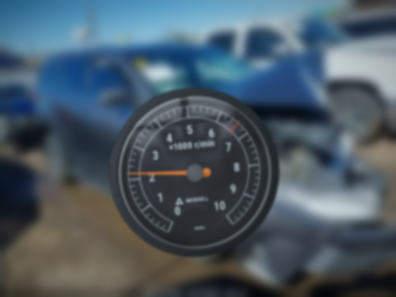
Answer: rpm 2200
